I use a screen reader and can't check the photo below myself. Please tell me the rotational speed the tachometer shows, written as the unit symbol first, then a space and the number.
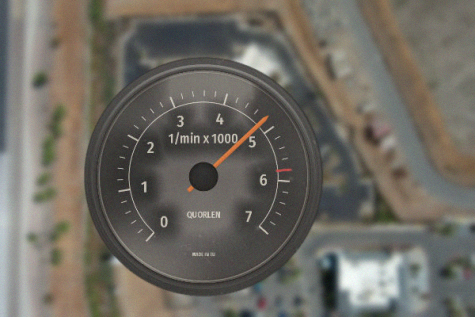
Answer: rpm 4800
